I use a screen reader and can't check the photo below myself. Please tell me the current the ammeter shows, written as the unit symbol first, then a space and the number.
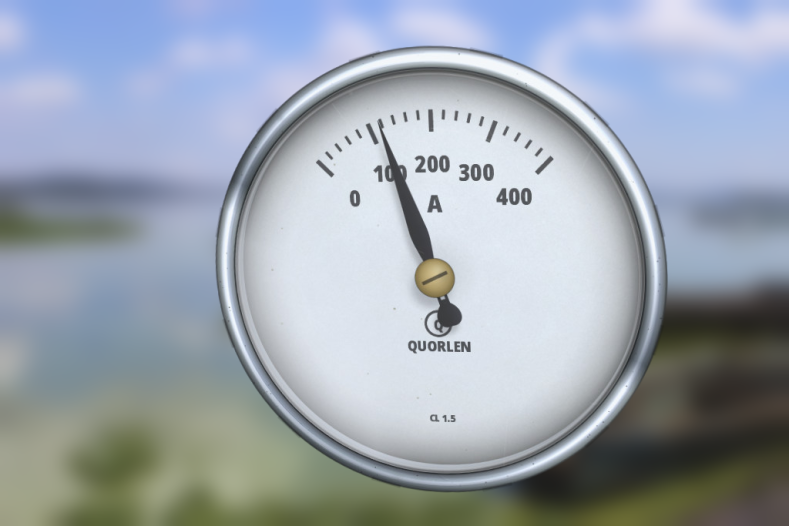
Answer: A 120
